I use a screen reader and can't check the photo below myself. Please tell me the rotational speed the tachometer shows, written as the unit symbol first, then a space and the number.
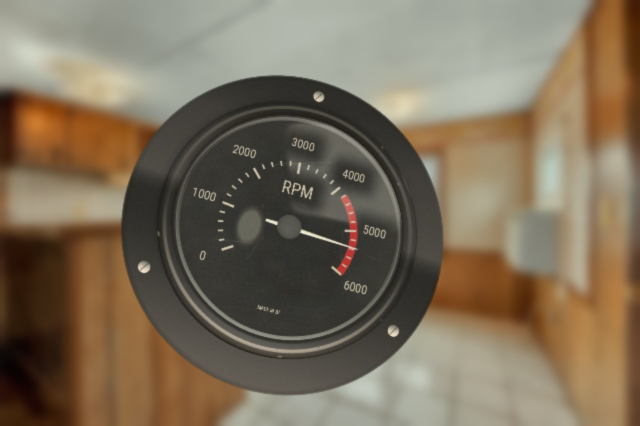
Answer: rpm 5400
